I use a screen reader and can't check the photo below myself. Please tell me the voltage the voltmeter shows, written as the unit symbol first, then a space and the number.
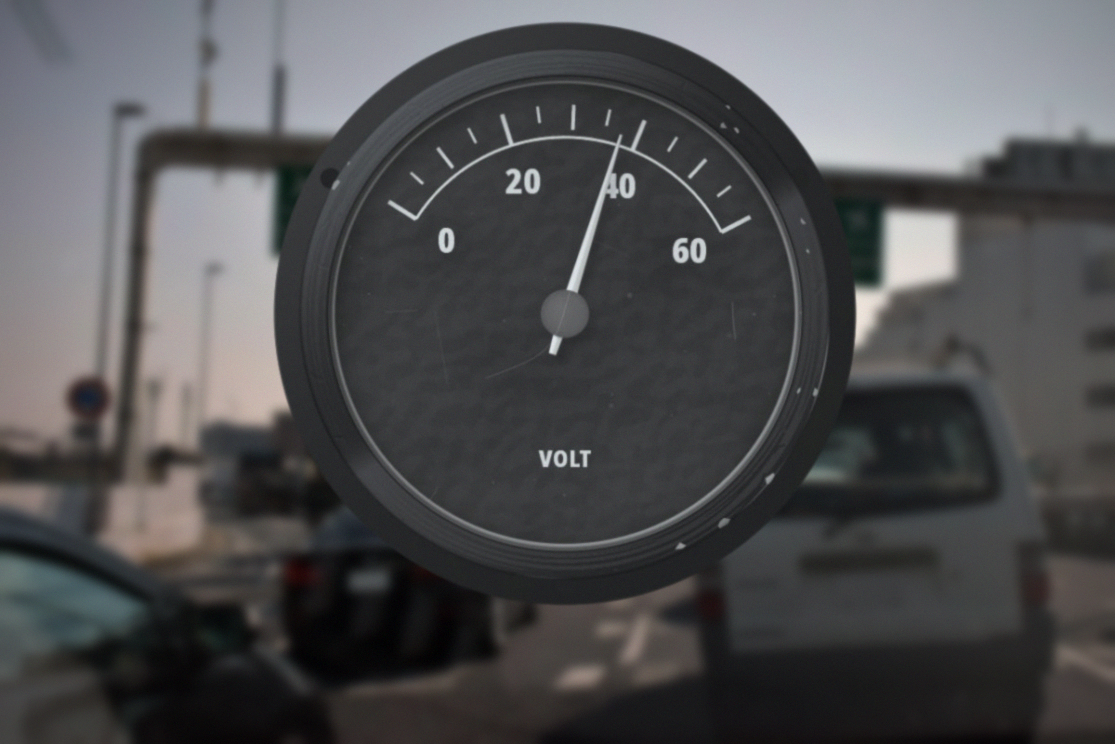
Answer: V 37.5
